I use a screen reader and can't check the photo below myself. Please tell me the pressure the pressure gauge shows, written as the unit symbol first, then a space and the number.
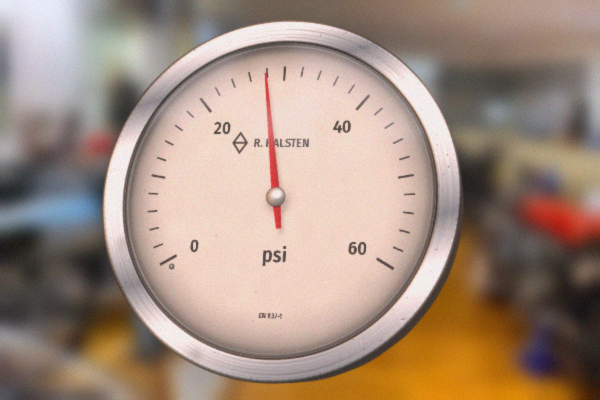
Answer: psi 28
